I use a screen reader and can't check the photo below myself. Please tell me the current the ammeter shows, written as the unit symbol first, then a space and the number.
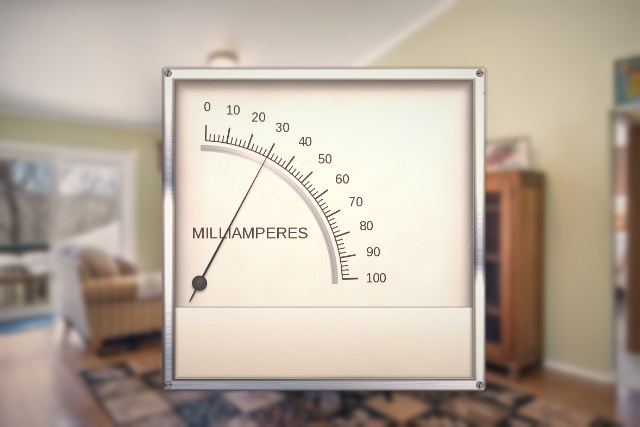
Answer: mA 30
